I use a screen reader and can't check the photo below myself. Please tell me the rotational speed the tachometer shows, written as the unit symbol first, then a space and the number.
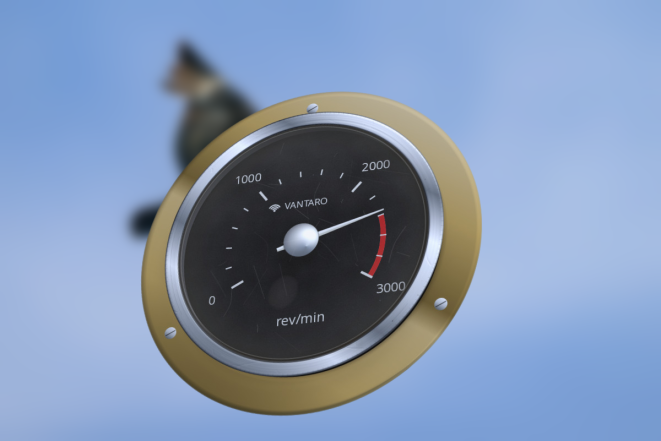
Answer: rpm 2400
